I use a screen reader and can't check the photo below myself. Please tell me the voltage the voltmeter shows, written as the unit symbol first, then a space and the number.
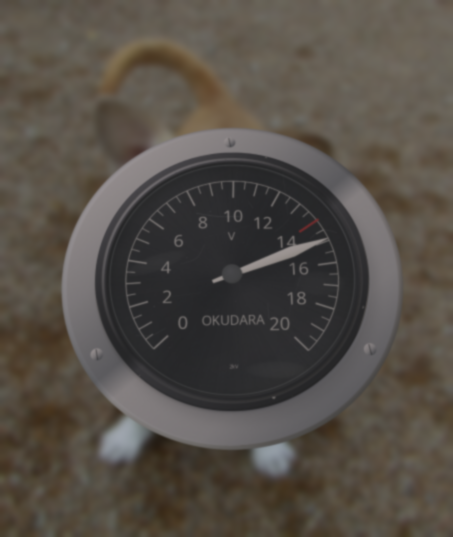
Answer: V 15
